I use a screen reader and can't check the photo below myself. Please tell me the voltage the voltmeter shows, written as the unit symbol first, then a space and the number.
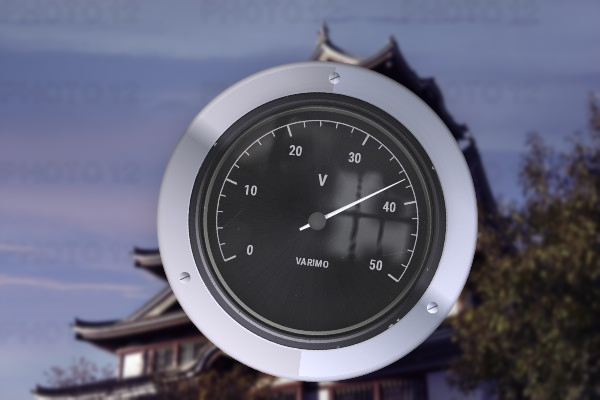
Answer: V 37
